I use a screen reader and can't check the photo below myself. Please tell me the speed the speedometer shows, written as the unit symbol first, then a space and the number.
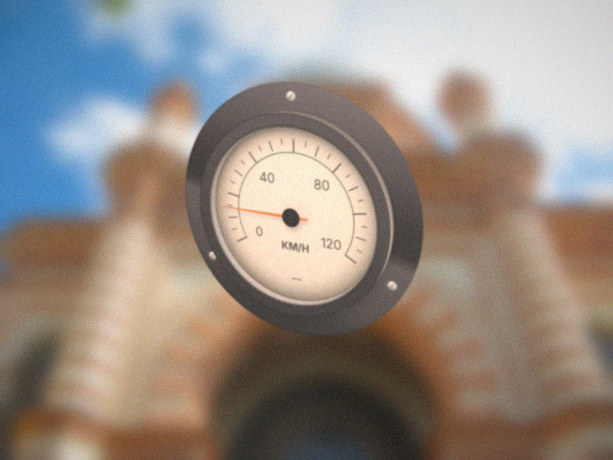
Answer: km/h 15
